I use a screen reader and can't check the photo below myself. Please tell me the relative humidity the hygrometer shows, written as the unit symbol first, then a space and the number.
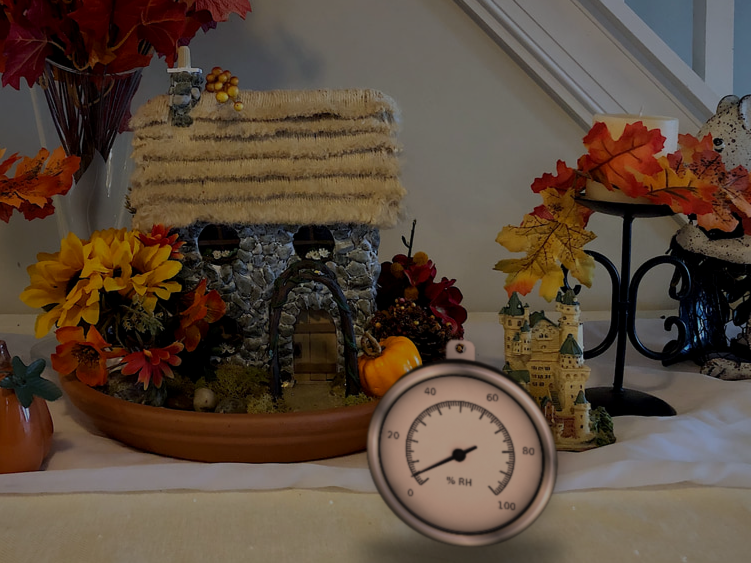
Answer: % 5
